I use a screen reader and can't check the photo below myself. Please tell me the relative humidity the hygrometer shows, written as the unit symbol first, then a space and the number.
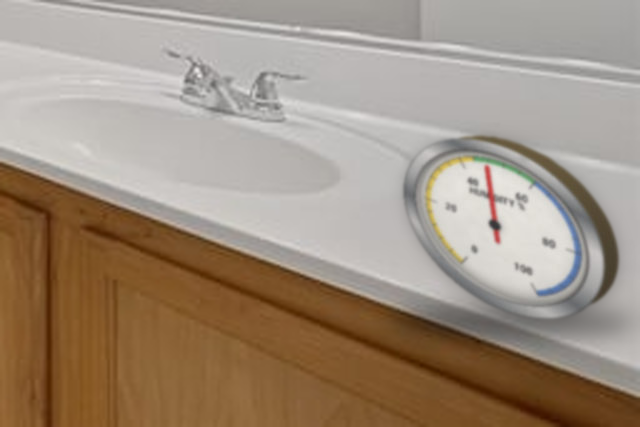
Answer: % 48
